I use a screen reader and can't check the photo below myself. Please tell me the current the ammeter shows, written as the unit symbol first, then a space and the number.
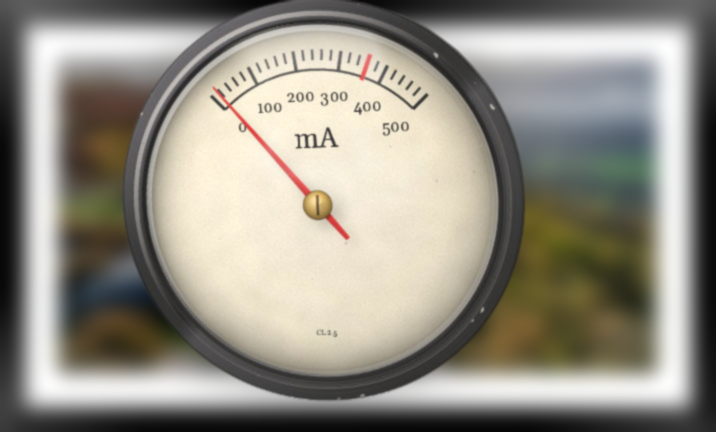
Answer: mA 20
